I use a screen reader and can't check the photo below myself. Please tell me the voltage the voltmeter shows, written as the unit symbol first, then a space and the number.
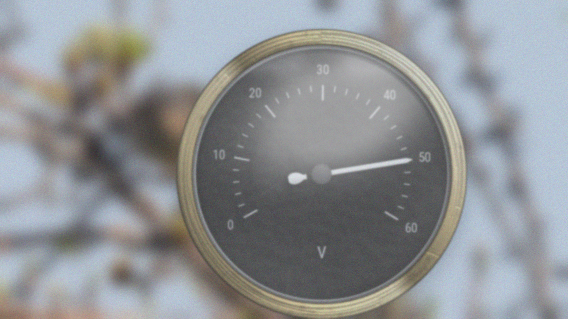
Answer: V 50
